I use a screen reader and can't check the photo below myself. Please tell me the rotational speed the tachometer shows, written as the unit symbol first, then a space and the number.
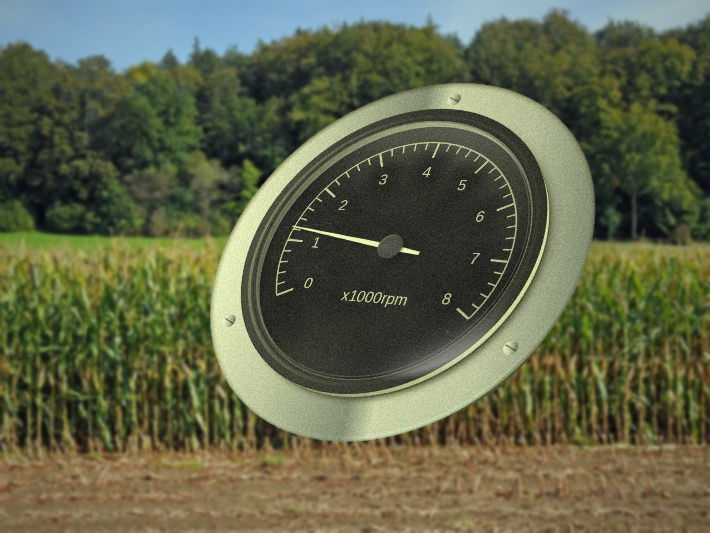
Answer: rpm 1200
